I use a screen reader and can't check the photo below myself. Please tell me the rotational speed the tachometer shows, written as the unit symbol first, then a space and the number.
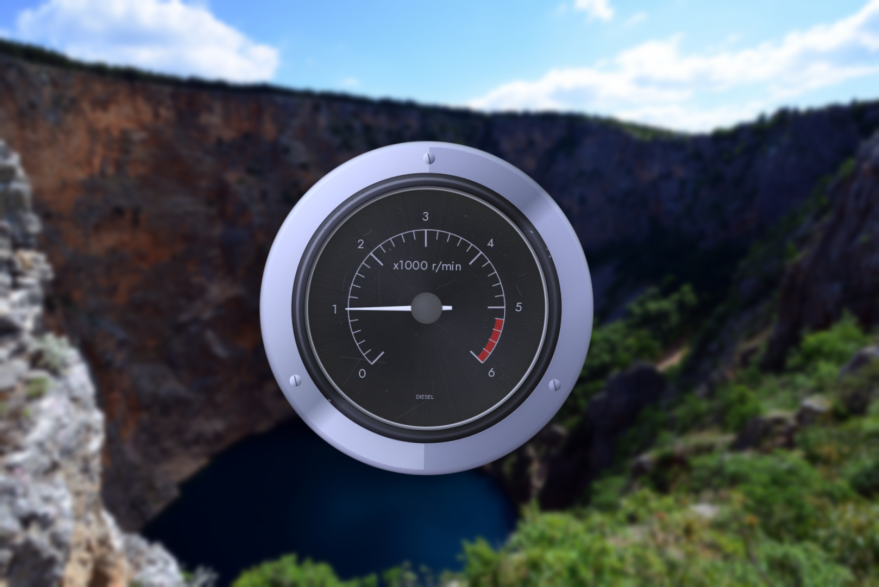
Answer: rpm 1000
